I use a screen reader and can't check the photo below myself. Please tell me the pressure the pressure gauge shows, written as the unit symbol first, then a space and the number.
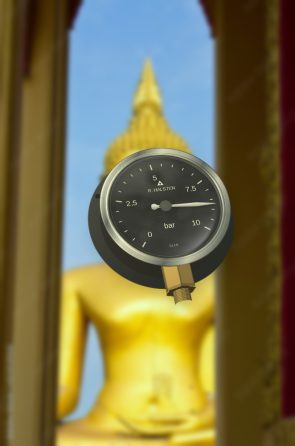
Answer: bar 8.75
